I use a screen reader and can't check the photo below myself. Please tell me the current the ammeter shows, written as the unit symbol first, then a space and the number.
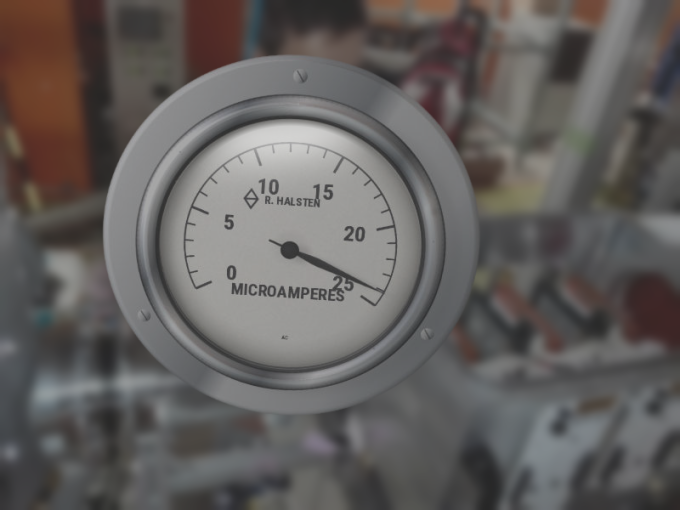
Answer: µA 24
